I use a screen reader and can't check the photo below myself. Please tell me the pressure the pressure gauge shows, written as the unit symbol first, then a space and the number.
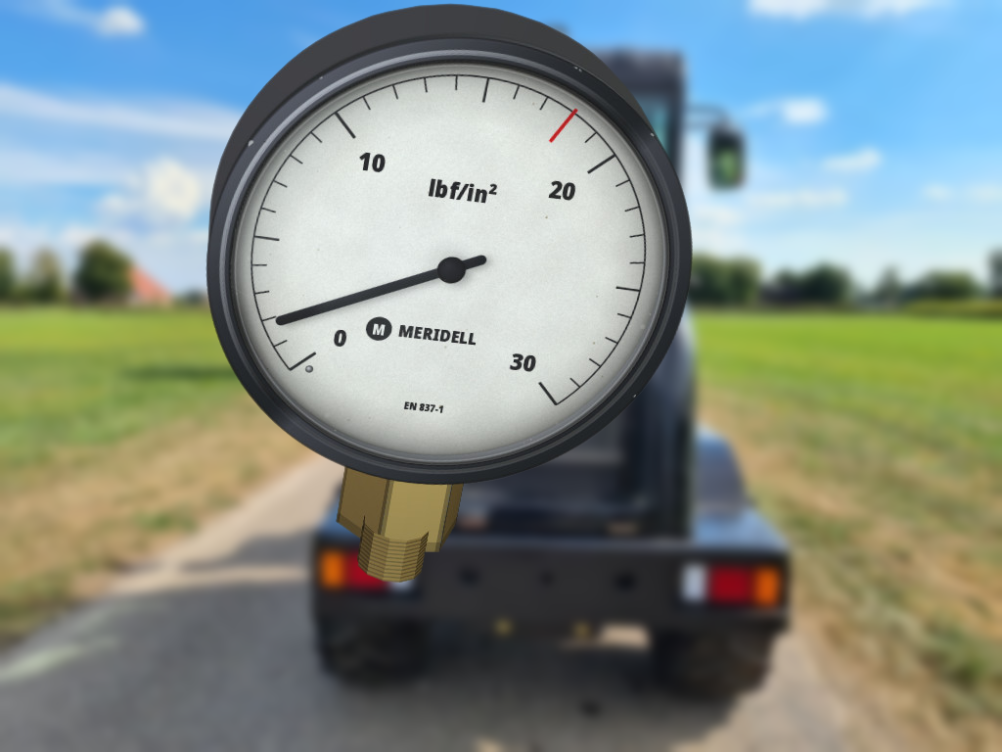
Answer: psi 2
